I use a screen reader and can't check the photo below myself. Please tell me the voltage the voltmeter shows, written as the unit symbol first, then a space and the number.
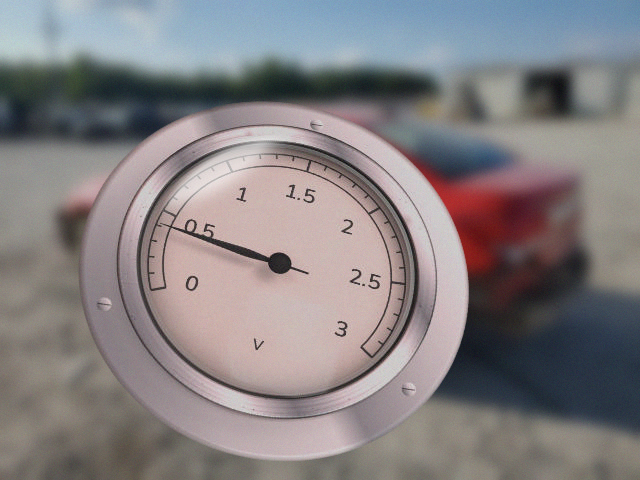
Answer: V 0.4
